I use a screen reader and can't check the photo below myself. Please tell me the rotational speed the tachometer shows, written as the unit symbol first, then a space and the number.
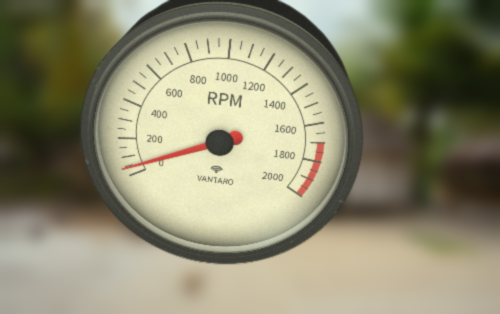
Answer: rpm 50
